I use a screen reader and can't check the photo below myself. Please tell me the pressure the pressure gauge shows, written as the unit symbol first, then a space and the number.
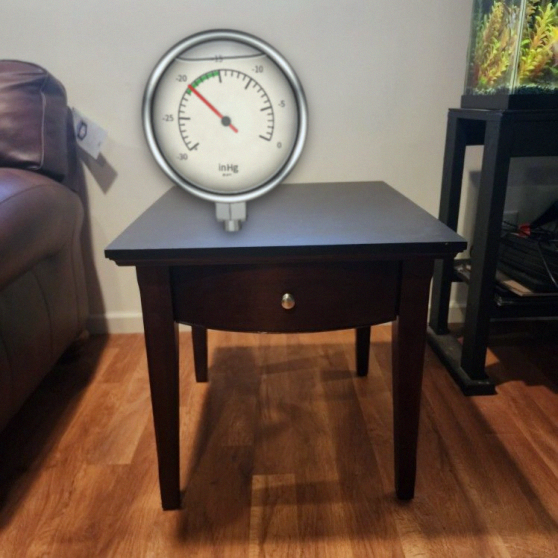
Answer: inHg -20
